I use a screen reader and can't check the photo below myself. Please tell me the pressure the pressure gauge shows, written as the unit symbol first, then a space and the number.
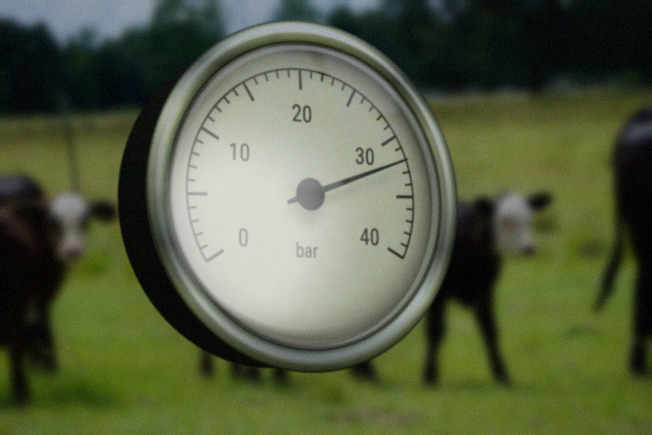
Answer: bar 32
